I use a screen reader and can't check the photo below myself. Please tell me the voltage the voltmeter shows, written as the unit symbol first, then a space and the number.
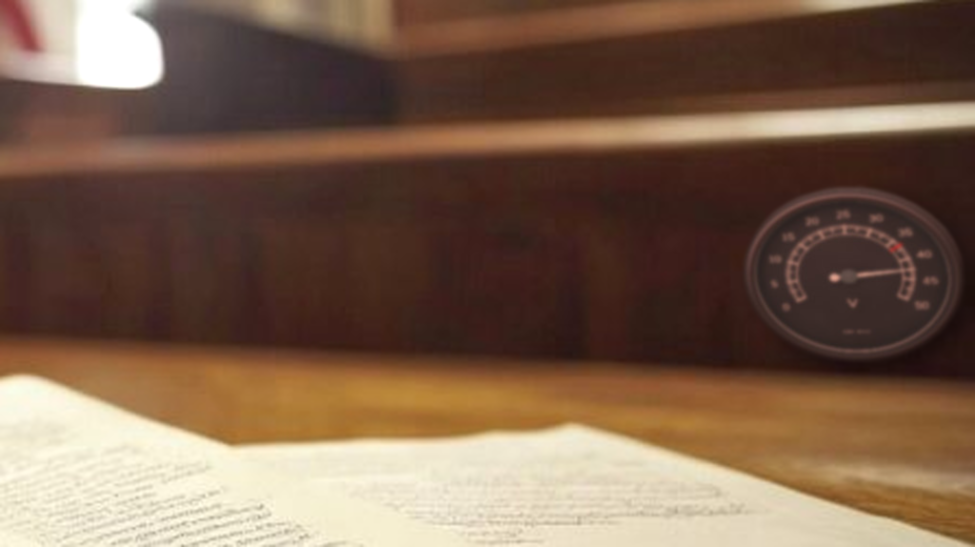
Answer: V 42.5
